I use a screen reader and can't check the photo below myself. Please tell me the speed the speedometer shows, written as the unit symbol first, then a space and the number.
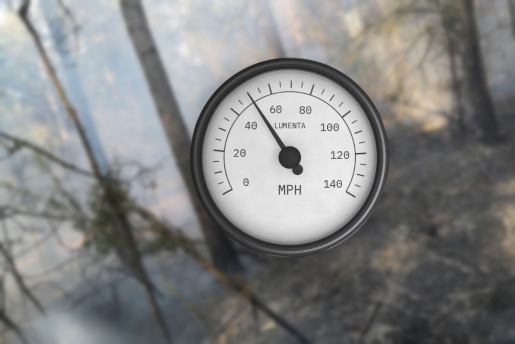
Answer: mph 50
